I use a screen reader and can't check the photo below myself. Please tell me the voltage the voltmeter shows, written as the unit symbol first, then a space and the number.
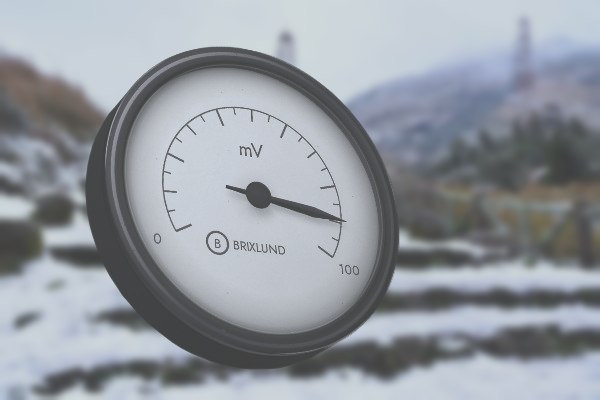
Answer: mV 90
